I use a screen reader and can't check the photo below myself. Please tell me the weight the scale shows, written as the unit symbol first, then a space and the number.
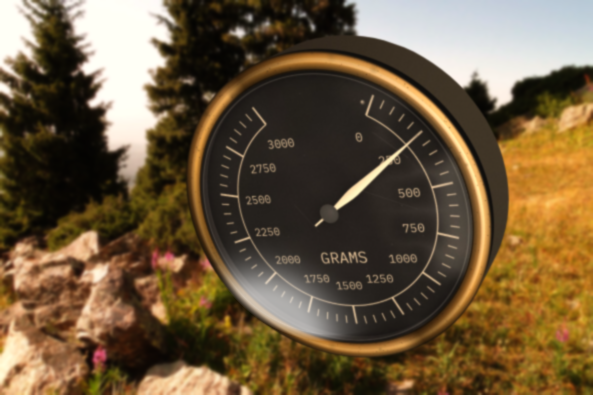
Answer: g 250
